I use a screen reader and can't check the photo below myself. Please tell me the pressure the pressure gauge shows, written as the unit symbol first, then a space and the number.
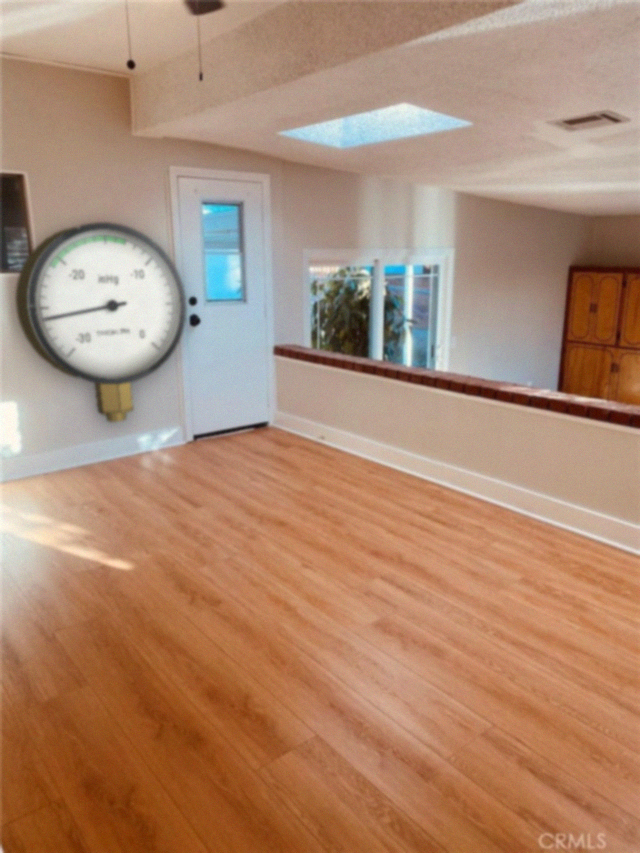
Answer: inHg -26
